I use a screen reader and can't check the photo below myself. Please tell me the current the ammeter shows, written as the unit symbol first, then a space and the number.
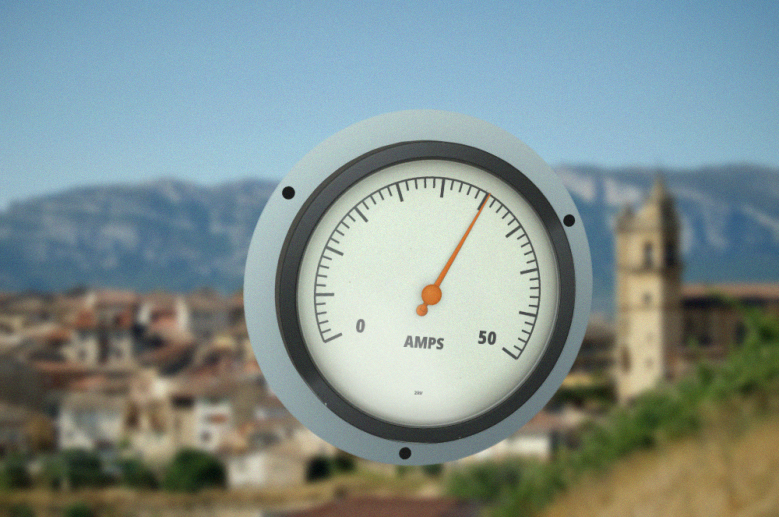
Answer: A 30
